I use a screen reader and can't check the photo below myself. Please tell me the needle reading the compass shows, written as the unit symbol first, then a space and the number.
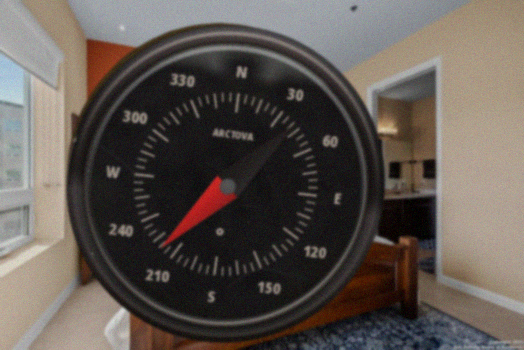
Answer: ° 220
